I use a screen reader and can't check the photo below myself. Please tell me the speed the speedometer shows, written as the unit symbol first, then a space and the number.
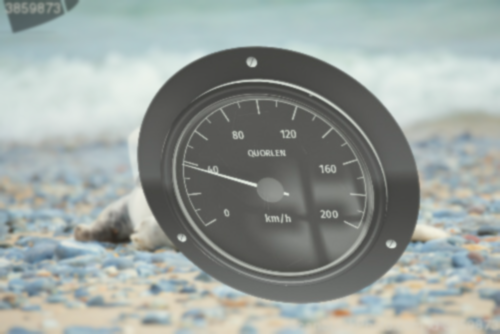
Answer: km/h 40
